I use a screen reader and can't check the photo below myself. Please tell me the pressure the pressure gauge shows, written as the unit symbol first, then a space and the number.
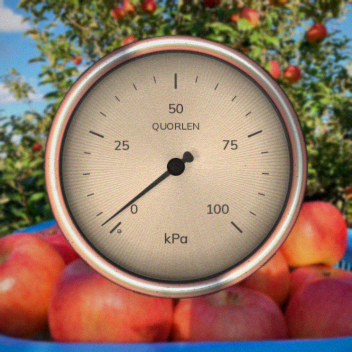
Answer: kPa 2.5
